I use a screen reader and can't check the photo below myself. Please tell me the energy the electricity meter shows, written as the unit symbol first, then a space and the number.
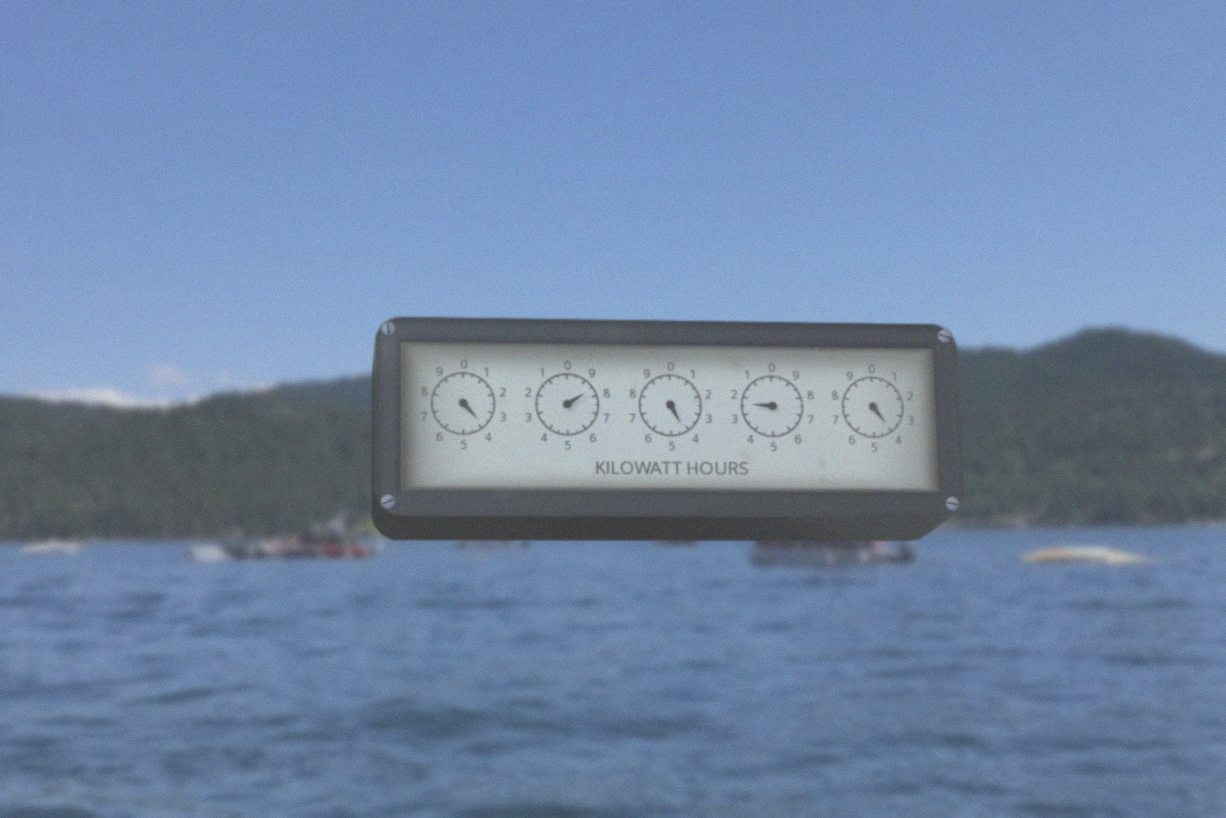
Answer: kWh 38424
